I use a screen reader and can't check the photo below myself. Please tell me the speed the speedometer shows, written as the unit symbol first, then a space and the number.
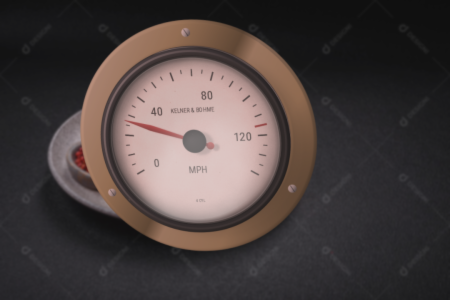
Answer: mph 27.5
